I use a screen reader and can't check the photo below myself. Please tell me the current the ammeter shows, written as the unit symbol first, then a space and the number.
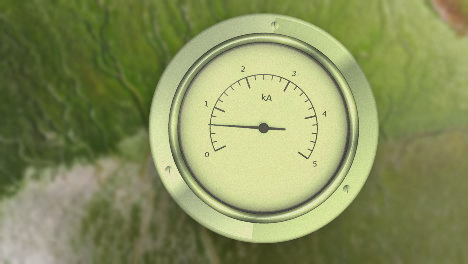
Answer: kA 0.6
